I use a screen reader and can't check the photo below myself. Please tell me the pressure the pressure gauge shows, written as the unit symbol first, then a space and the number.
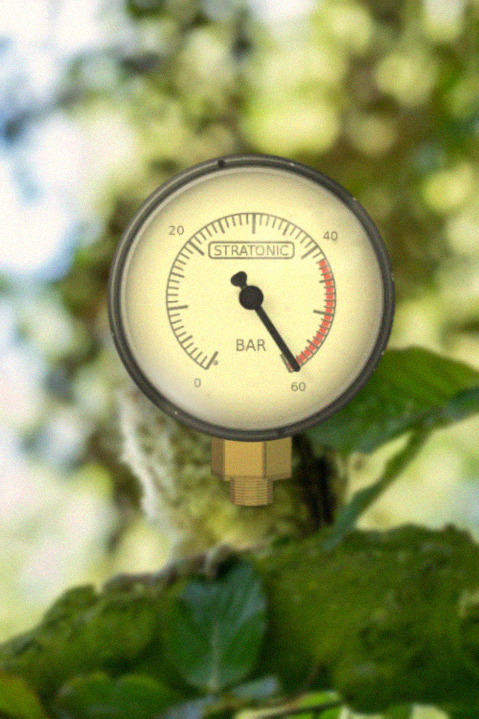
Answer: bar 59
